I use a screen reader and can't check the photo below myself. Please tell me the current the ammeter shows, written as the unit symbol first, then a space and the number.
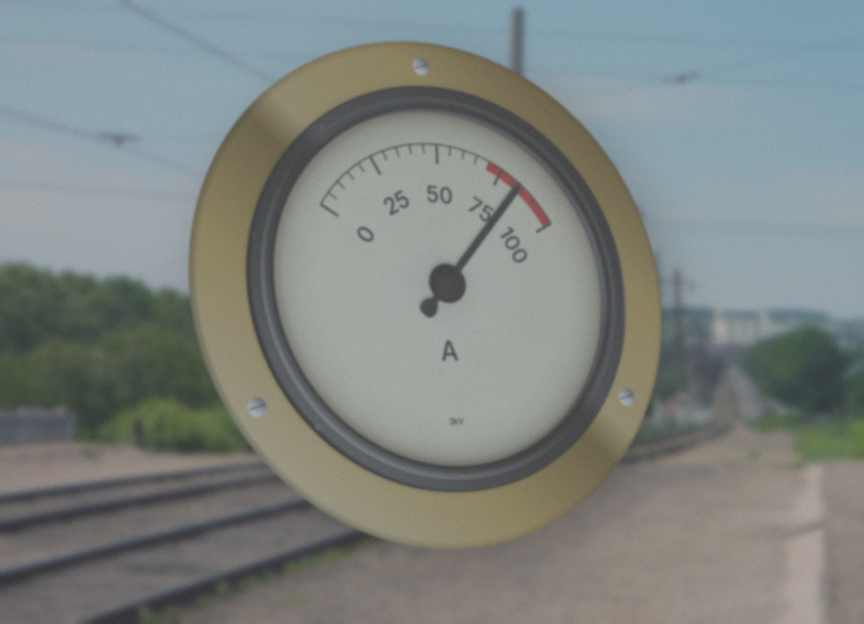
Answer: A 82.5
